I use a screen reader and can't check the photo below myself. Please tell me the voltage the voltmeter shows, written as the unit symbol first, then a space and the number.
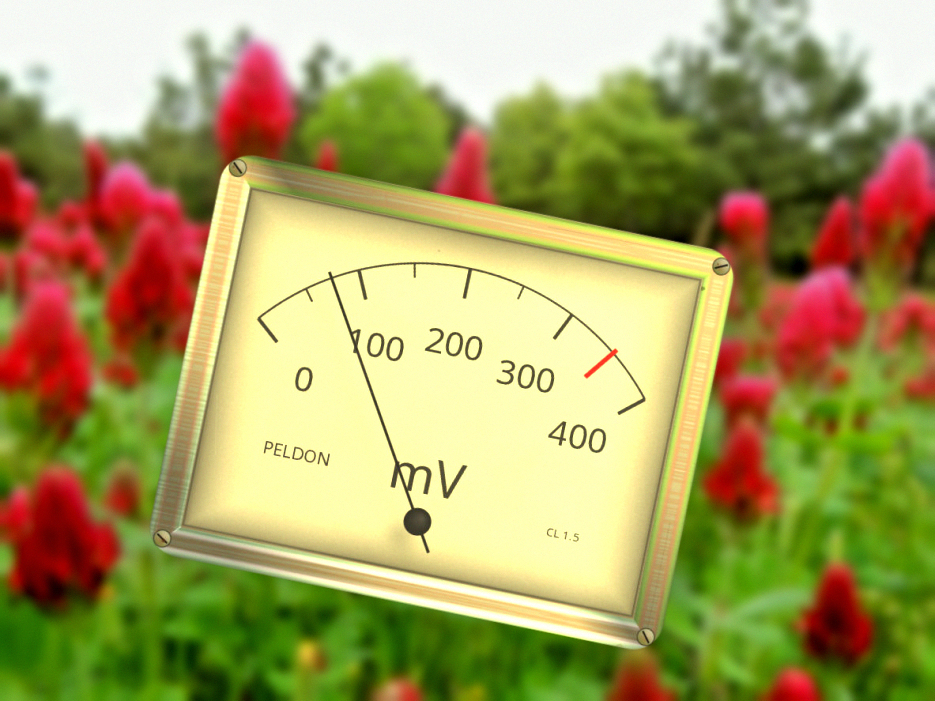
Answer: mV 75
